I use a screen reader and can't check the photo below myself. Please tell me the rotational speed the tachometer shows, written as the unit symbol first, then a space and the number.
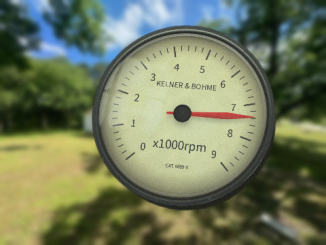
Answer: rpm 7400
